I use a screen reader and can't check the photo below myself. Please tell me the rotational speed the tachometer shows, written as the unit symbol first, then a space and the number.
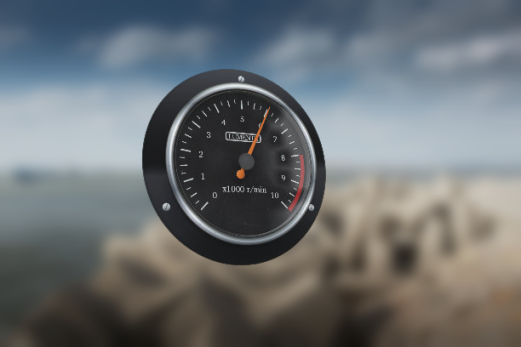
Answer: rpm 6000
